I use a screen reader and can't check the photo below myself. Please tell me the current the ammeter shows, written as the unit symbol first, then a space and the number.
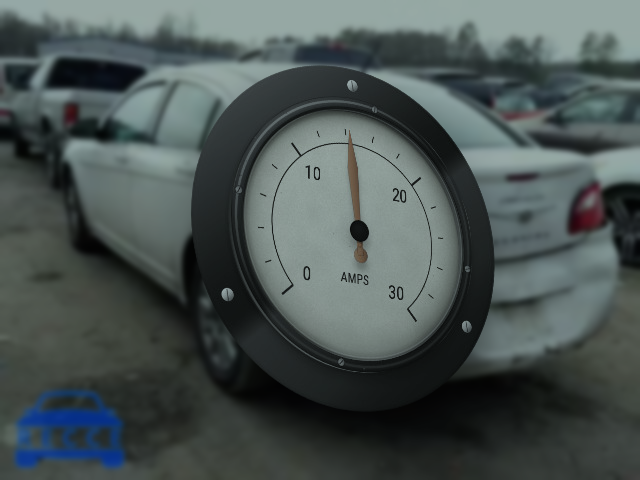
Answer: A 14
